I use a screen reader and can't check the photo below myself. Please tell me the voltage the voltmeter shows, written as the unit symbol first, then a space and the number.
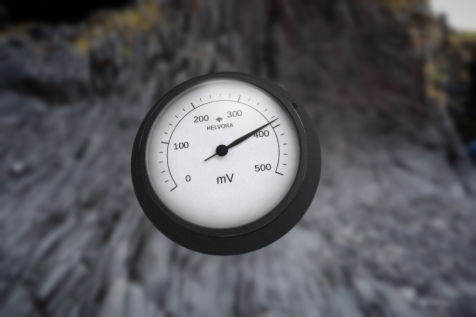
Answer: mV 390
